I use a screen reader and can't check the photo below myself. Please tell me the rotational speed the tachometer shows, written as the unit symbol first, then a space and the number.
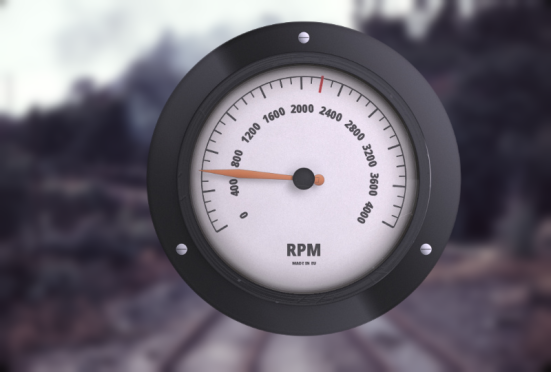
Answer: rpm 600
